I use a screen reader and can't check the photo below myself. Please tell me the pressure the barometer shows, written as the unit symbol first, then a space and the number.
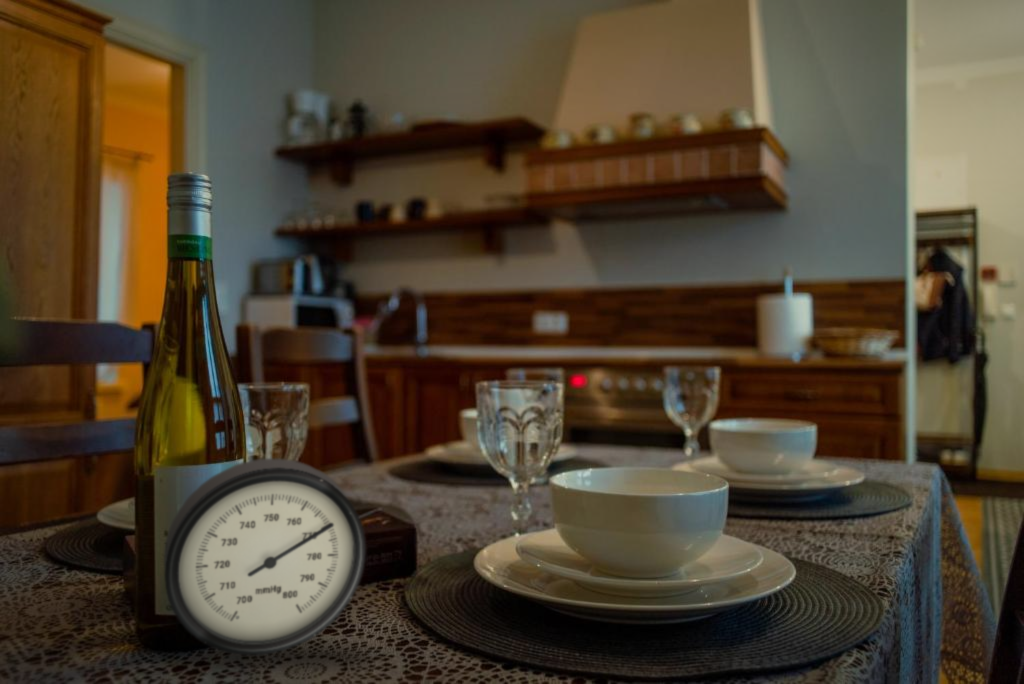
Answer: mmHg 770
